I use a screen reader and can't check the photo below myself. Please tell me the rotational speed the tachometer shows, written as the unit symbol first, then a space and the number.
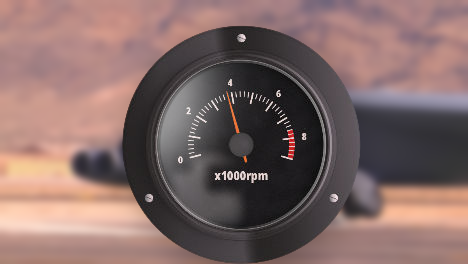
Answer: rpm 3800
